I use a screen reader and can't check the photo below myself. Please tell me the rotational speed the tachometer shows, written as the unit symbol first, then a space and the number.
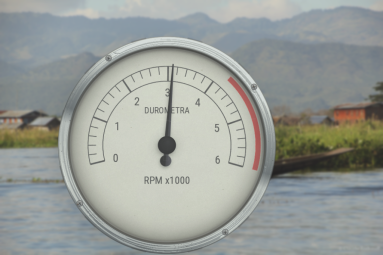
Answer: rpm 3100
